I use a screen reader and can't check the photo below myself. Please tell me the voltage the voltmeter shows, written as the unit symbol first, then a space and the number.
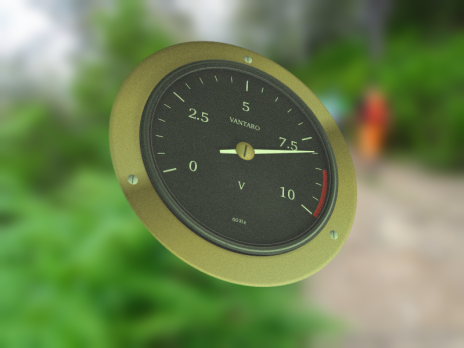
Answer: V 8
